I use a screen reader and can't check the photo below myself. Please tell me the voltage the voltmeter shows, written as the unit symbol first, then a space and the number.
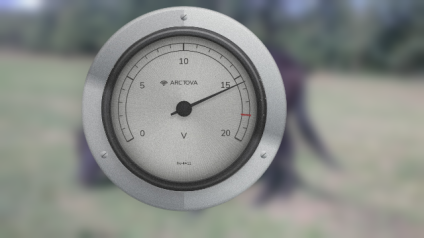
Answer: V 15.5
